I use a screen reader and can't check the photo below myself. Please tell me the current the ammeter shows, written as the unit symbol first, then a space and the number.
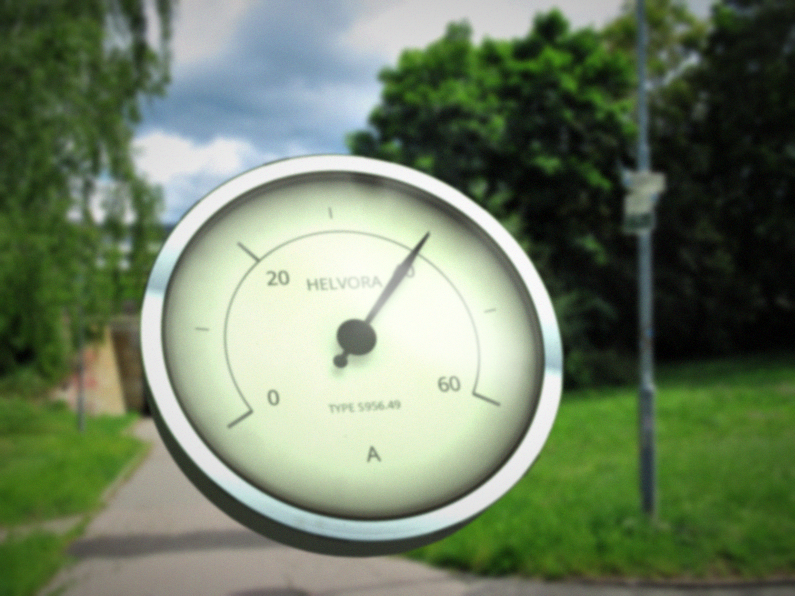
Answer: A 40
